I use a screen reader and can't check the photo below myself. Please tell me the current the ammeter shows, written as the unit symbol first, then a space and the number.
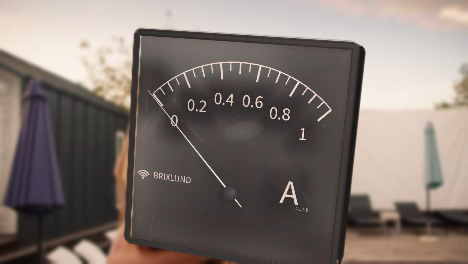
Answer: A 0
